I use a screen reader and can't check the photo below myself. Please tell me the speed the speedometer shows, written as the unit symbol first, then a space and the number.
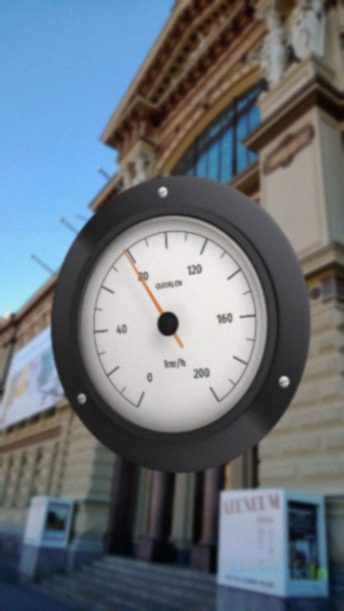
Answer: km/h 80
